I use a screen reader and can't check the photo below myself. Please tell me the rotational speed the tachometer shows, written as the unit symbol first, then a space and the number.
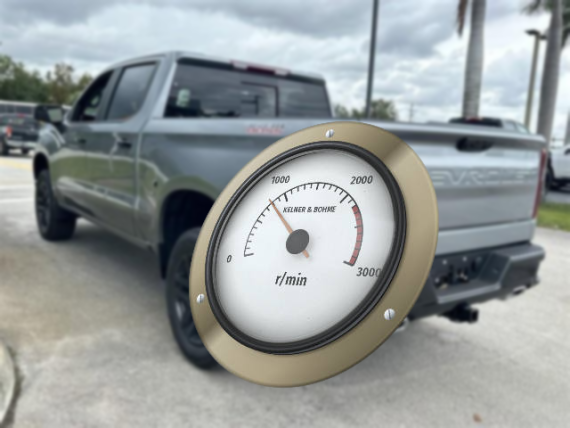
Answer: rpm 800
